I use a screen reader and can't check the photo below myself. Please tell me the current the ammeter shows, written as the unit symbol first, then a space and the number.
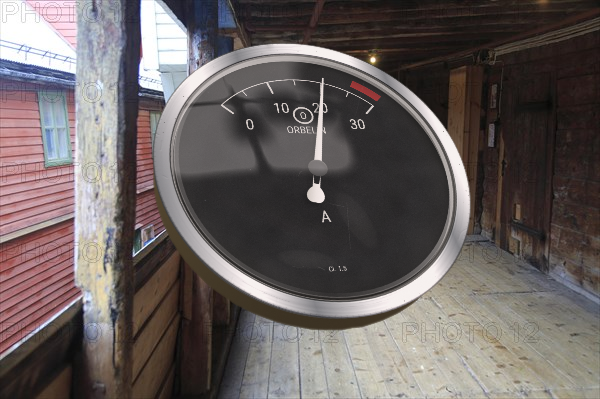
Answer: A 20
